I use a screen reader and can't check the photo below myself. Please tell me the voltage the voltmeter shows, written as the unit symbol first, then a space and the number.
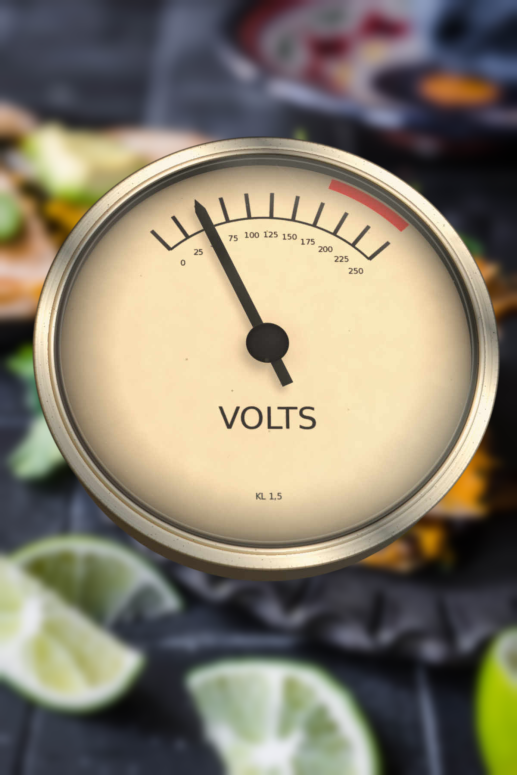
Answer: V 50
